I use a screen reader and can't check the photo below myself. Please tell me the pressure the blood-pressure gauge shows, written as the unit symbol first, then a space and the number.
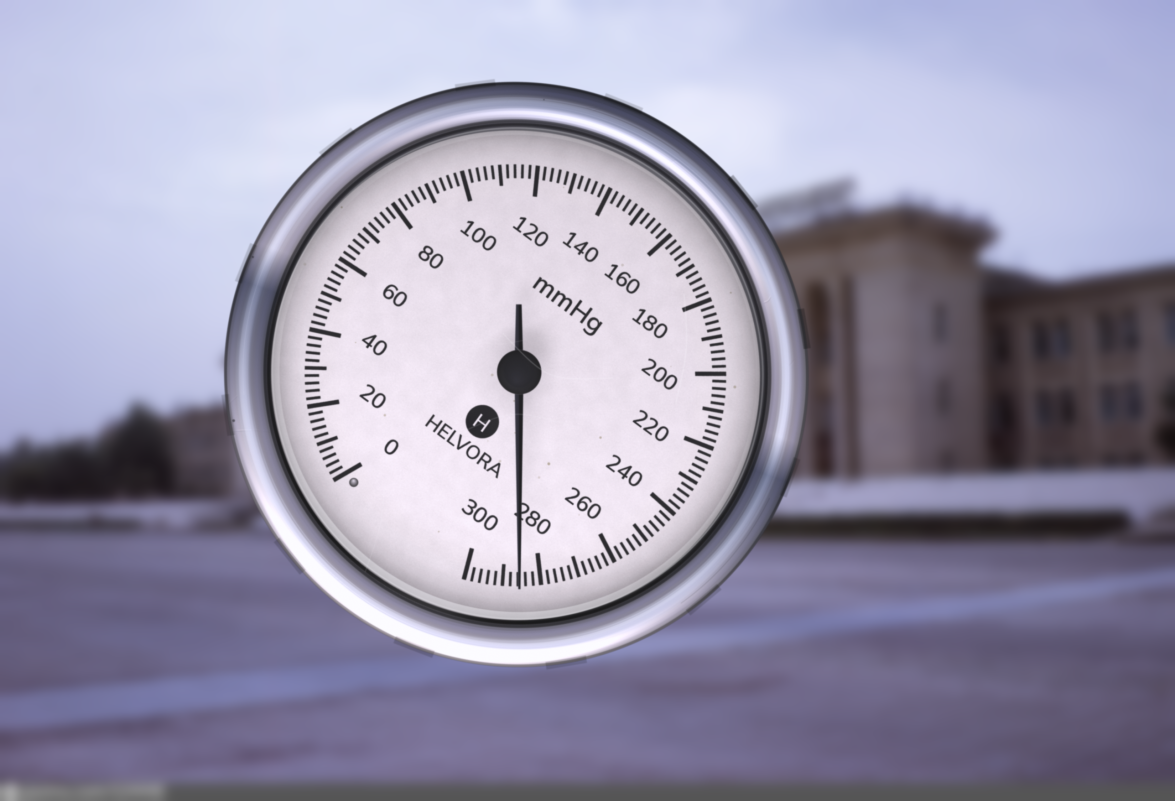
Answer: mmHg 286
